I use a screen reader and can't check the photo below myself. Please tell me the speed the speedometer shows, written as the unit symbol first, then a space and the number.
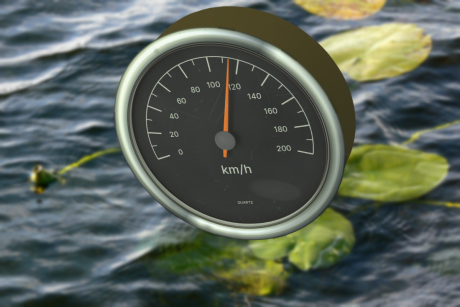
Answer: km/h 115
